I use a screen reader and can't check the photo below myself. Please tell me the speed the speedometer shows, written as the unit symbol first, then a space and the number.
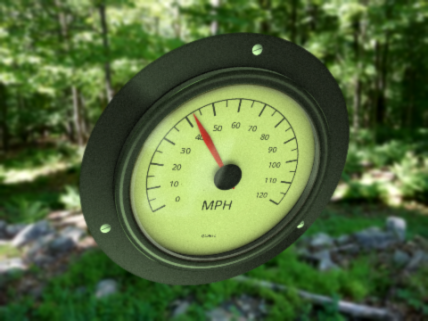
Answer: mph 42.5
